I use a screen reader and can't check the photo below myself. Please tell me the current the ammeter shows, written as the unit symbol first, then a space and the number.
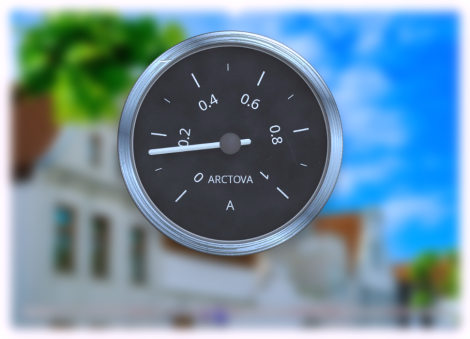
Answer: A 0.15
